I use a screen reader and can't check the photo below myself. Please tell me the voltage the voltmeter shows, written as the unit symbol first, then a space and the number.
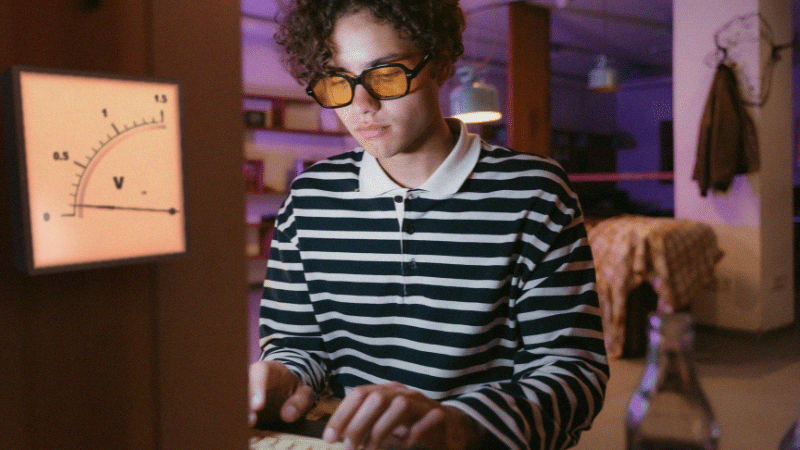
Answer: V 0.1
